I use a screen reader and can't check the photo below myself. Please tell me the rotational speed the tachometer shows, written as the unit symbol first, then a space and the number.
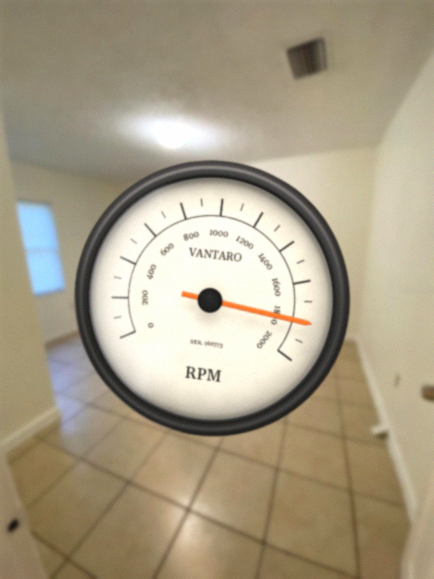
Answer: rpm 1800
